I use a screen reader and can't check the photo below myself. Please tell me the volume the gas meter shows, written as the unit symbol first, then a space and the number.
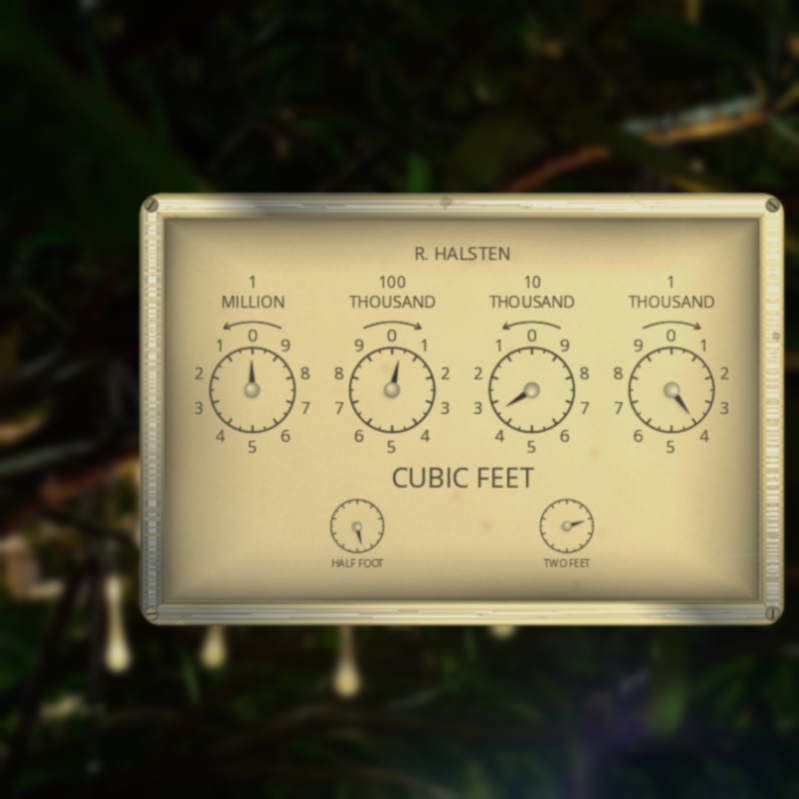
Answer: ft³ 3400
